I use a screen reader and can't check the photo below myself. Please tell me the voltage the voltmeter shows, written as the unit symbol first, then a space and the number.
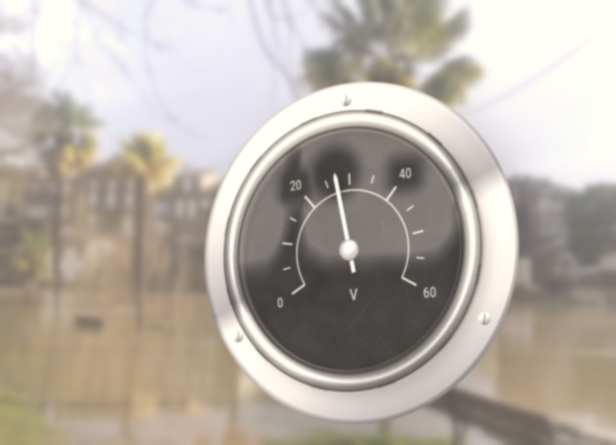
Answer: V 27.5
